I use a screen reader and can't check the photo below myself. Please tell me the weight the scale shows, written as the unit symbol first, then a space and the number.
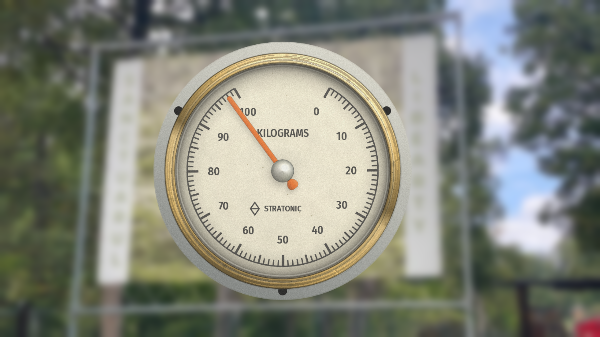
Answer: kg 98
